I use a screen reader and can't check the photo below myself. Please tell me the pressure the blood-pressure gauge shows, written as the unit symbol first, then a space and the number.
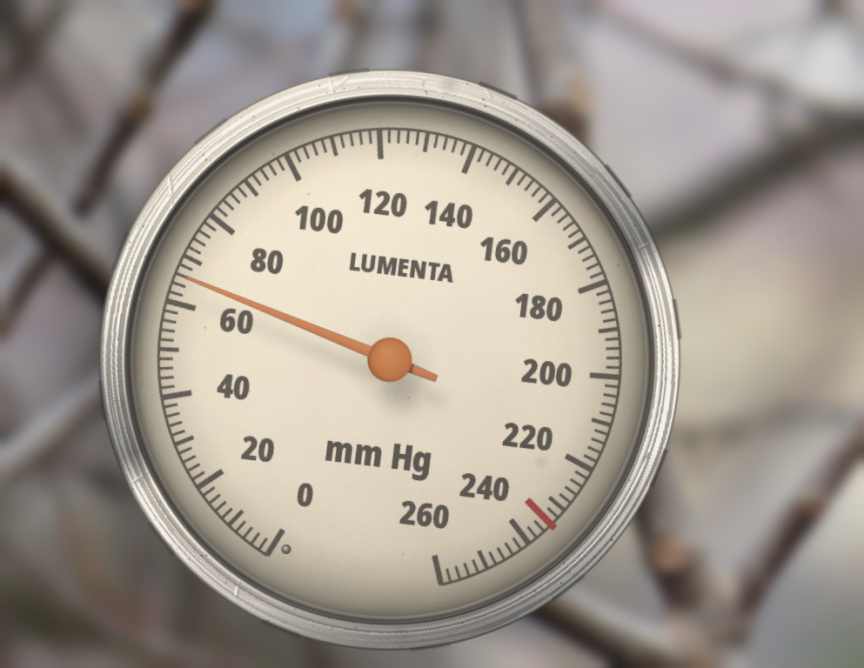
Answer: mmHg 66
